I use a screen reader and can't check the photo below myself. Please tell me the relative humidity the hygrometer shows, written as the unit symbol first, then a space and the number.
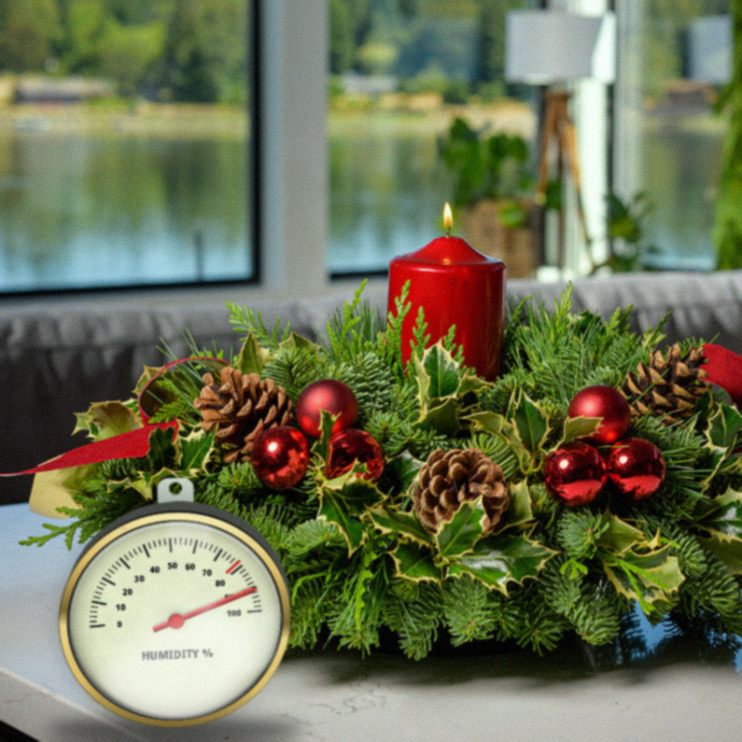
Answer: % 90
